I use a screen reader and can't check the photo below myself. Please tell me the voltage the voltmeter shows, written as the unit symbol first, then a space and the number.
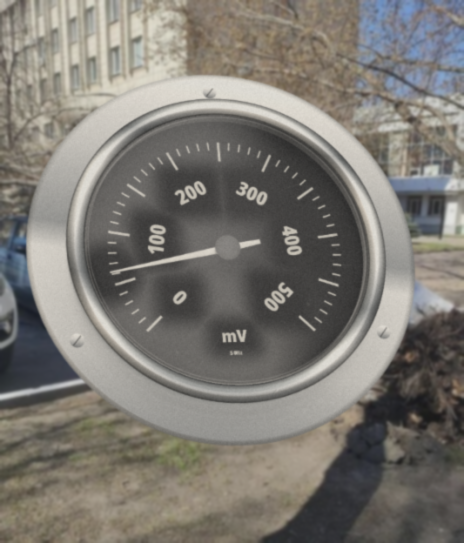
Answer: mV 60
